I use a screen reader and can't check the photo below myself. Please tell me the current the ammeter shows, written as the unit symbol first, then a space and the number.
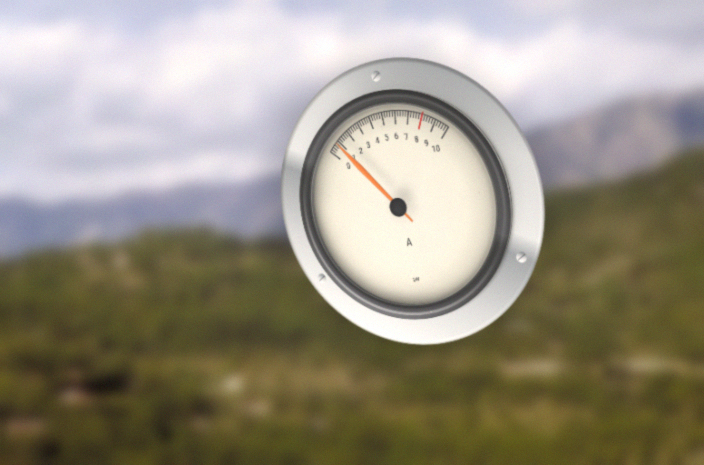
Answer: A 1
